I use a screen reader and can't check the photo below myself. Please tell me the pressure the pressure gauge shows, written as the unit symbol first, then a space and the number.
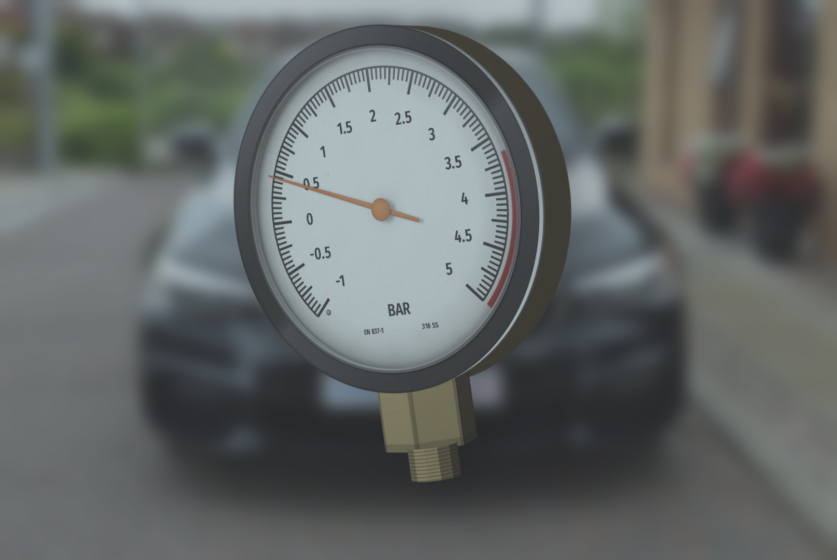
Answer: bar 0.45
